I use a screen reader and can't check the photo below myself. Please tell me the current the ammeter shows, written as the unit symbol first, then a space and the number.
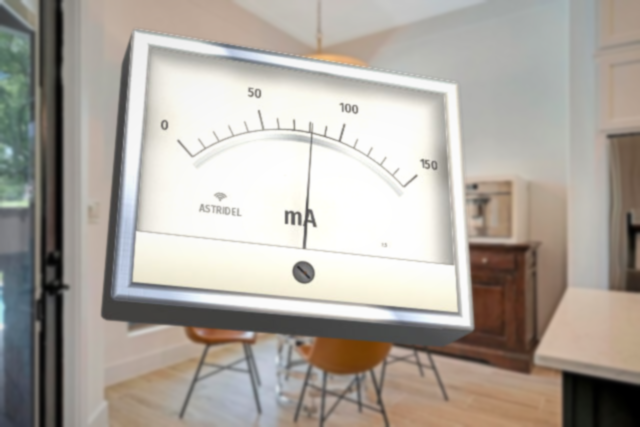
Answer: mA 80
